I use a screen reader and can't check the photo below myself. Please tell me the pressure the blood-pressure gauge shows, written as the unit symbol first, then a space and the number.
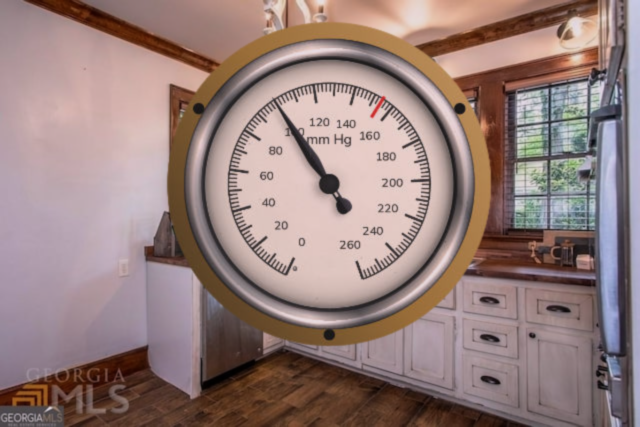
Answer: mmHg 100
